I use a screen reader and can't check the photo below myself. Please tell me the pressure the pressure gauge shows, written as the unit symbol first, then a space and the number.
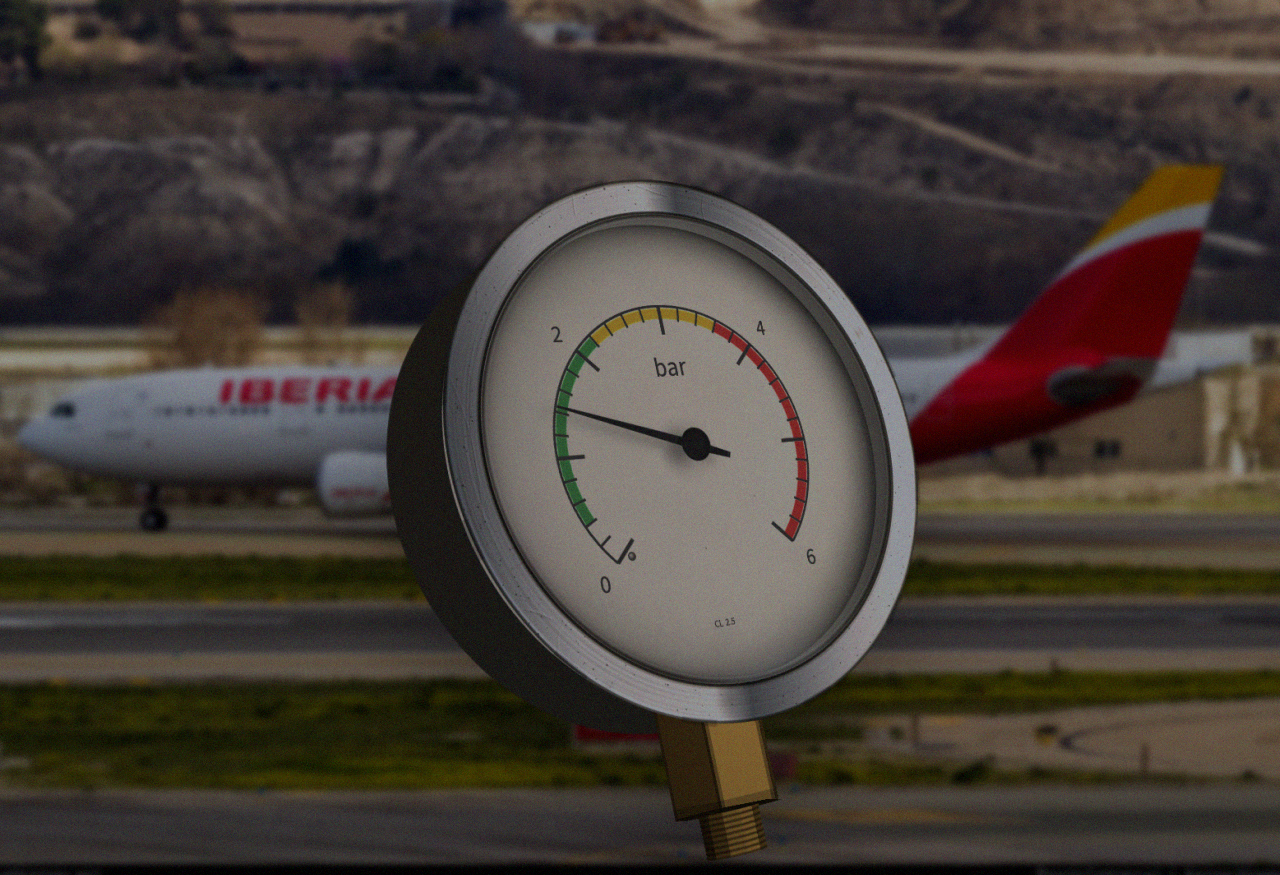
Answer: bar 1.4
